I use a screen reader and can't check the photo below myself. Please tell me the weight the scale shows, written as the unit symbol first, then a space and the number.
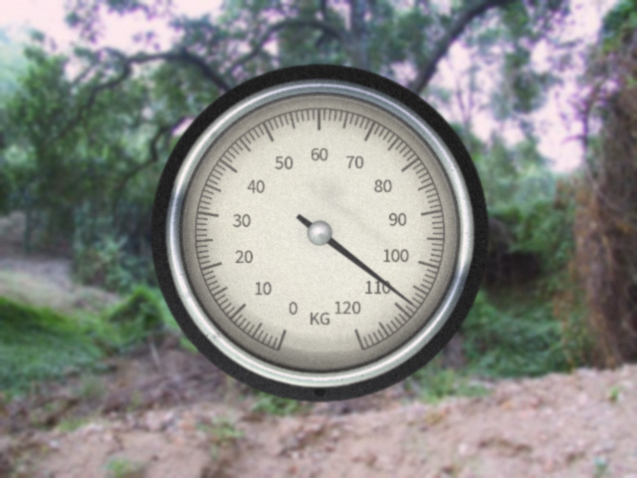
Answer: kg 108
